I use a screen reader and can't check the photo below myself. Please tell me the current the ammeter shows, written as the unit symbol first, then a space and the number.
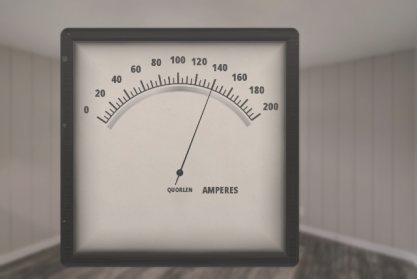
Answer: A 140
